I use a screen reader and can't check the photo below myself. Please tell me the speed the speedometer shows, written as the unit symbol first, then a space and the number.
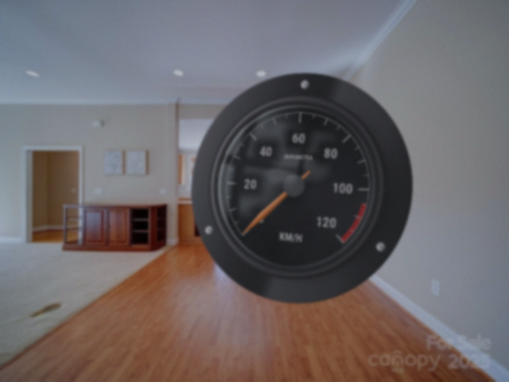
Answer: km/h 0
